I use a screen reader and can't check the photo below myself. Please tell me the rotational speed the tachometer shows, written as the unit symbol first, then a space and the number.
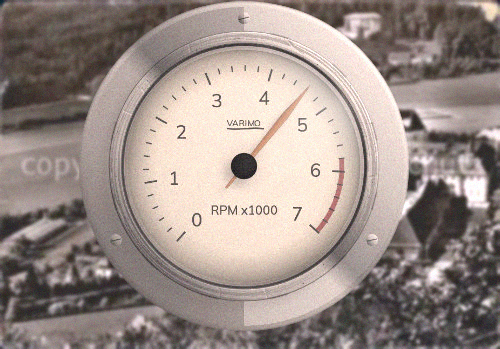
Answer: rpm 4600
